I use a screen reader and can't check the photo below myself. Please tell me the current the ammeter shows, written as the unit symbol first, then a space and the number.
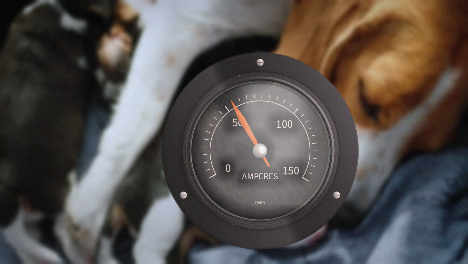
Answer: A 55
